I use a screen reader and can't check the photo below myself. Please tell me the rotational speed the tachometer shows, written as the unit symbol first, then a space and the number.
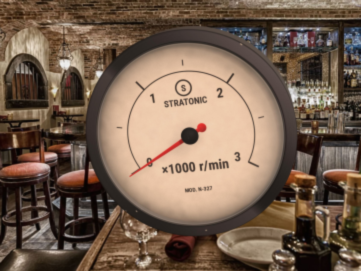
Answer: rpm 0
